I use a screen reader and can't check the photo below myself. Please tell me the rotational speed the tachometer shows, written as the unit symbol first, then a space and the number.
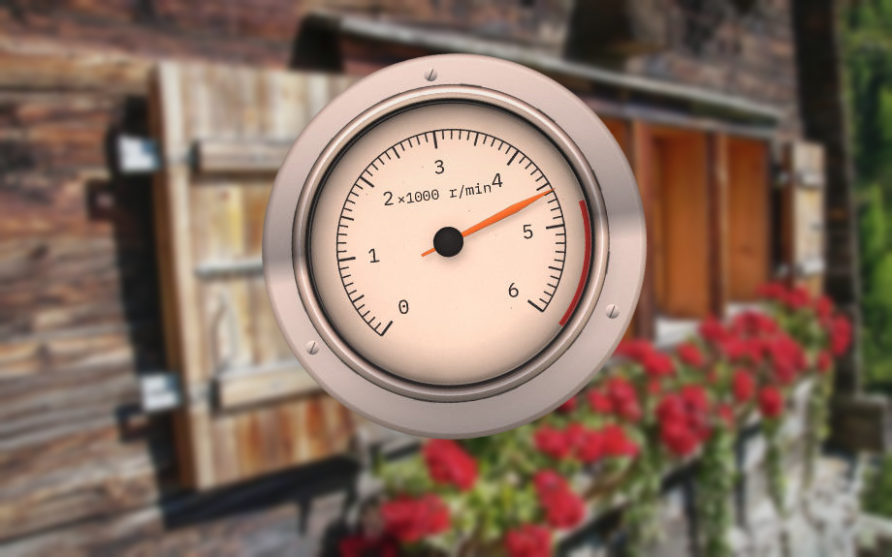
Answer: rpm 4600
